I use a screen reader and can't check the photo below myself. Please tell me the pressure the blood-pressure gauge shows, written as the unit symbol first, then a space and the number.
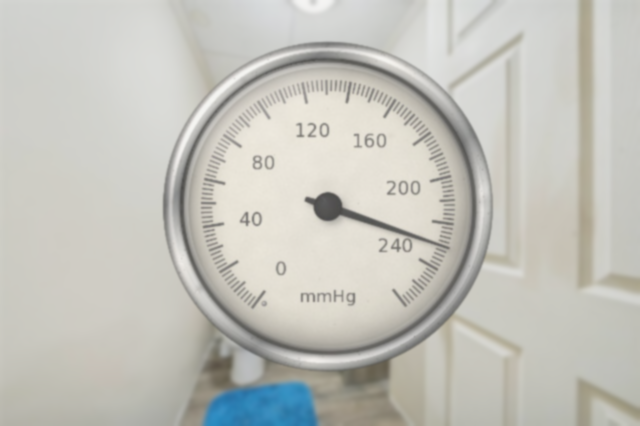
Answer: mmHg 230
